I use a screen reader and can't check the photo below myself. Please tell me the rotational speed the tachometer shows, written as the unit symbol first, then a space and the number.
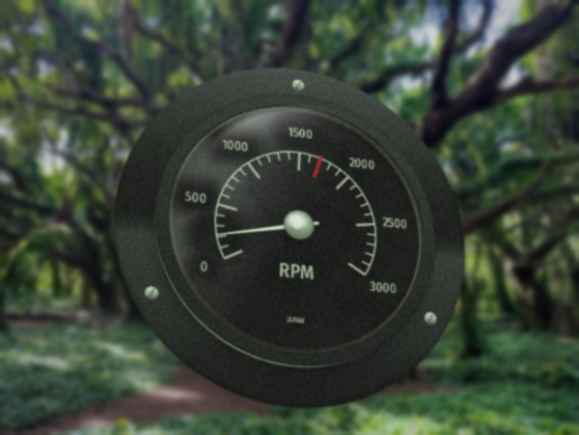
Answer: rpm 200
